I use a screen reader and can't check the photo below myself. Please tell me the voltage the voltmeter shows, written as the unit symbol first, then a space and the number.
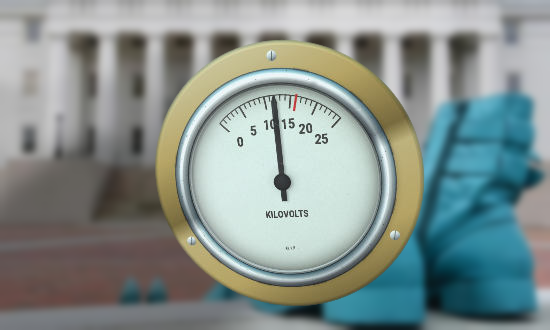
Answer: kV 12
